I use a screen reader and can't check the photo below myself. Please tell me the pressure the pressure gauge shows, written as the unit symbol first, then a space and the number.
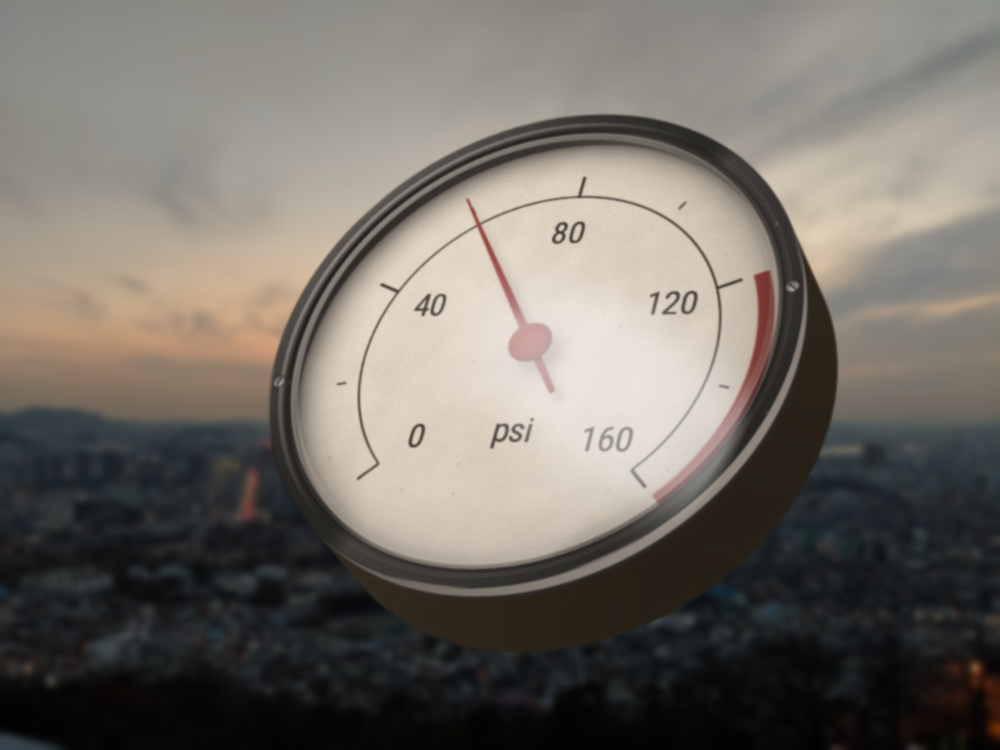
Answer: psi 60
